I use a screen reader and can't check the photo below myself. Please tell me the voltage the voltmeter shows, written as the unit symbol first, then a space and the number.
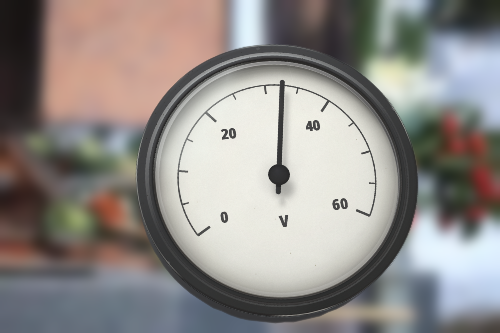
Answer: V 32.5
